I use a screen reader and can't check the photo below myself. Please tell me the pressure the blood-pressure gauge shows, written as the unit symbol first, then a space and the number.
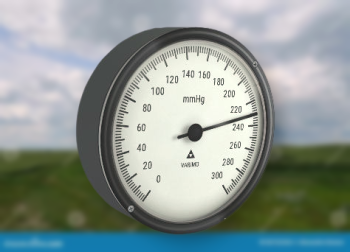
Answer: mmHg 230
